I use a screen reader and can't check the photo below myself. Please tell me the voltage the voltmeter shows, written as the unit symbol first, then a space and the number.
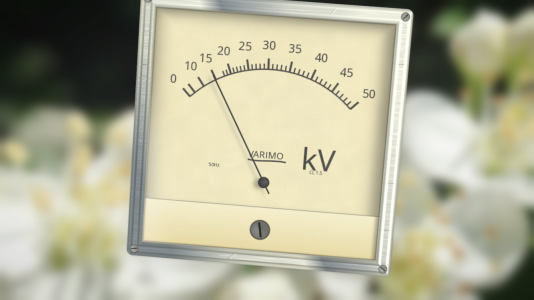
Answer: kV 15
